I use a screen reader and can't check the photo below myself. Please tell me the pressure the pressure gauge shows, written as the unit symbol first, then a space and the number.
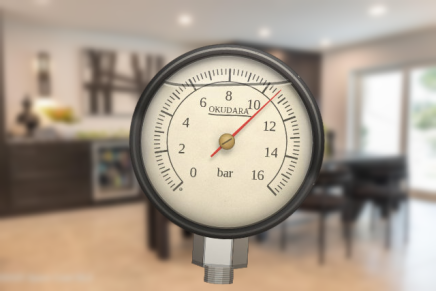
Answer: bar 10.6
